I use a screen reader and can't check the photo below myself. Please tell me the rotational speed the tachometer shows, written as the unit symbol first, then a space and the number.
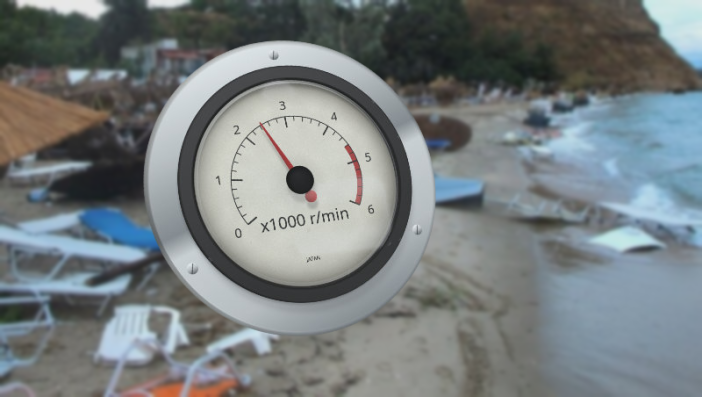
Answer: rpm 2400
